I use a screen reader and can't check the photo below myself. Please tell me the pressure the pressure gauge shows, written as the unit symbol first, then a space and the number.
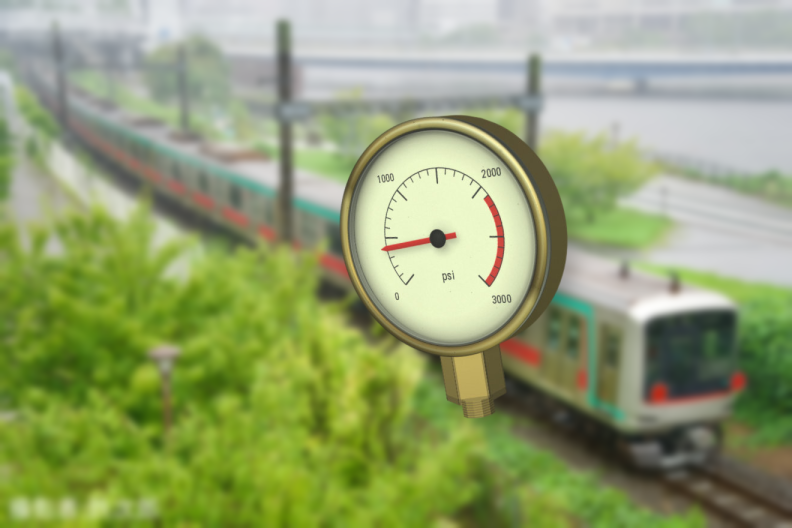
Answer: psi 400
